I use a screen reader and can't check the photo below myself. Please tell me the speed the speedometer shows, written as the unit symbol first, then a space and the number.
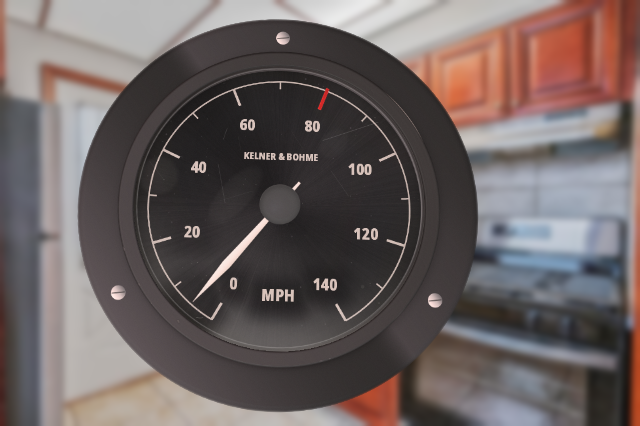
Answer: mph 5
